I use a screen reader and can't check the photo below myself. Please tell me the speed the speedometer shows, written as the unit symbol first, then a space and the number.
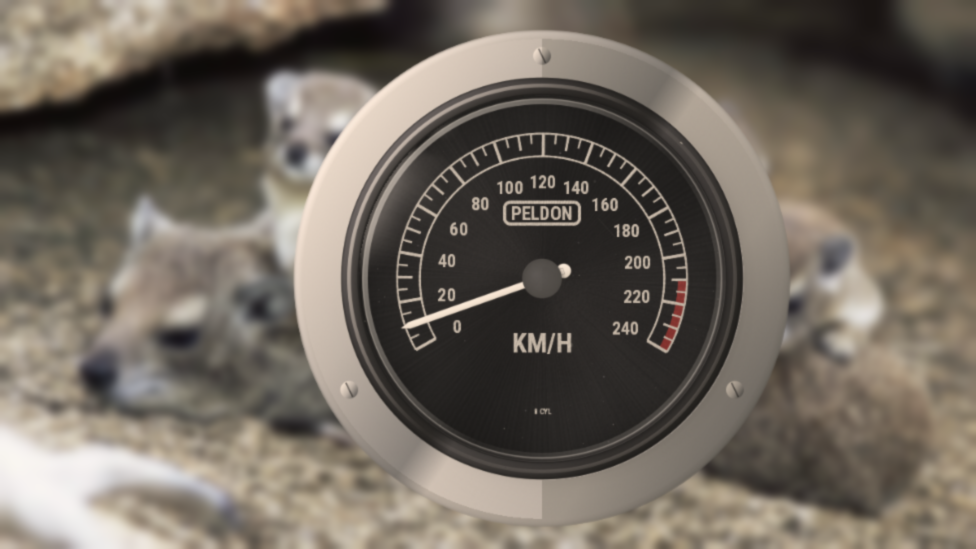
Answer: km/h 10
